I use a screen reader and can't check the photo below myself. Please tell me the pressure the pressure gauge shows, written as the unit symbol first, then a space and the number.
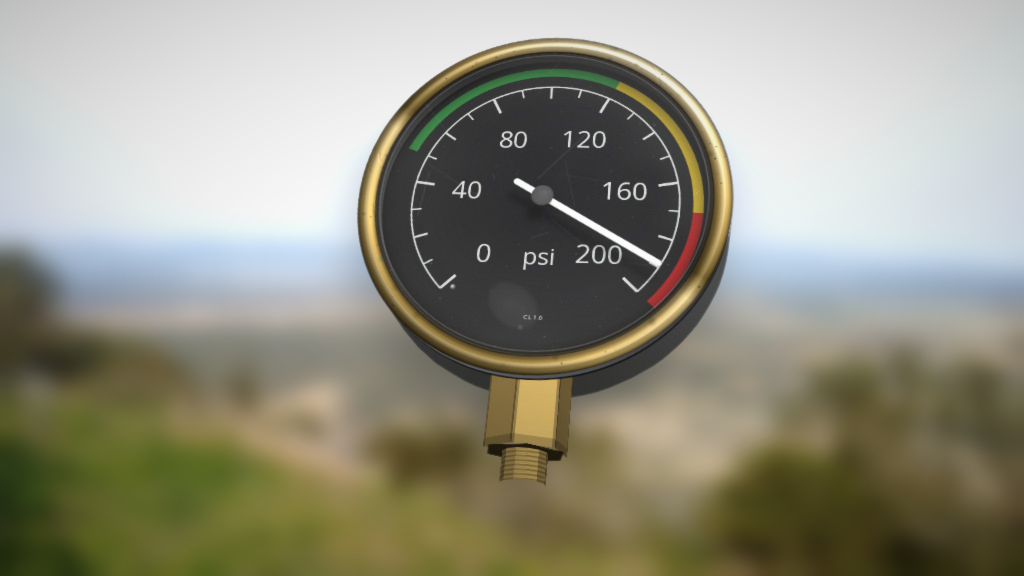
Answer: psi 190
